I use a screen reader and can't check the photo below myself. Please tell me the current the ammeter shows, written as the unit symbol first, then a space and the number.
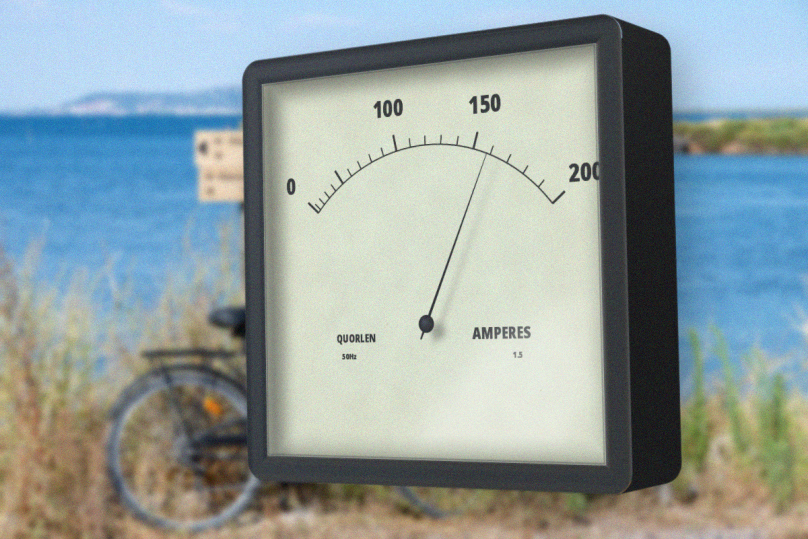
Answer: A 160
